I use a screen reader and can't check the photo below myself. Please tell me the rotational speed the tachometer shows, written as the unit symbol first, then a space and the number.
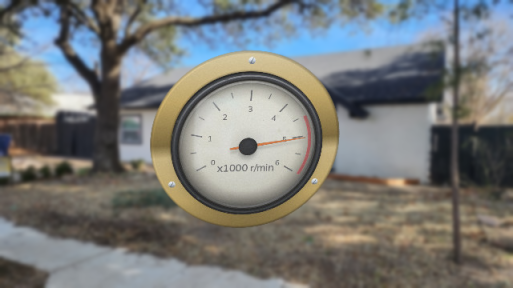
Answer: rpm 5000
